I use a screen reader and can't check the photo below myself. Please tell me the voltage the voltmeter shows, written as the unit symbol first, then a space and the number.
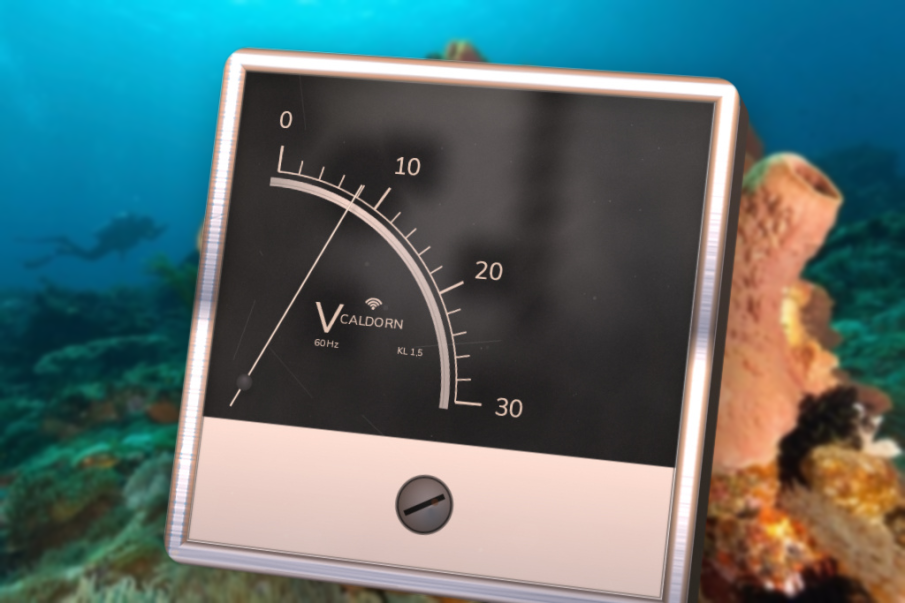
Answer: V 8
